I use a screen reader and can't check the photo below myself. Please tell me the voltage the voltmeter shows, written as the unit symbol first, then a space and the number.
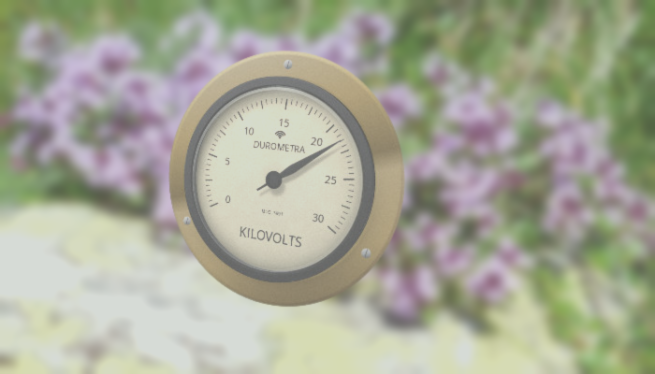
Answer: kV 21.5
